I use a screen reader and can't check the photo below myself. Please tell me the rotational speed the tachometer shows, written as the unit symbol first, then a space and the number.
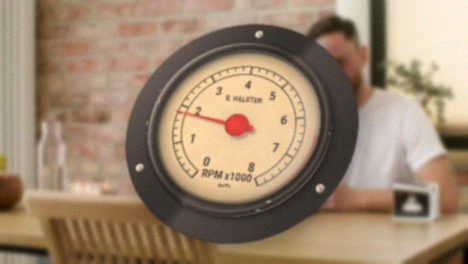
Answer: rpm 1800
